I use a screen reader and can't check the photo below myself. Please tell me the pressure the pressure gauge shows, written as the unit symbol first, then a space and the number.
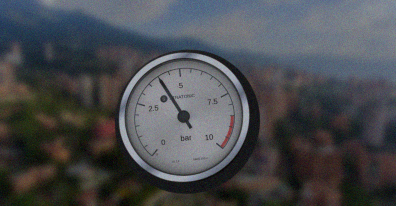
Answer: bar 4
